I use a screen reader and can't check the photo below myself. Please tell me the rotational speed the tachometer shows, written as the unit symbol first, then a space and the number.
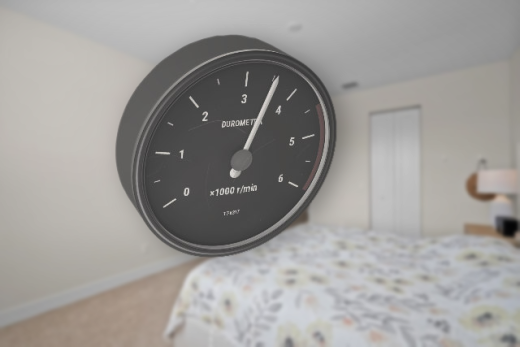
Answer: rpm 3500
